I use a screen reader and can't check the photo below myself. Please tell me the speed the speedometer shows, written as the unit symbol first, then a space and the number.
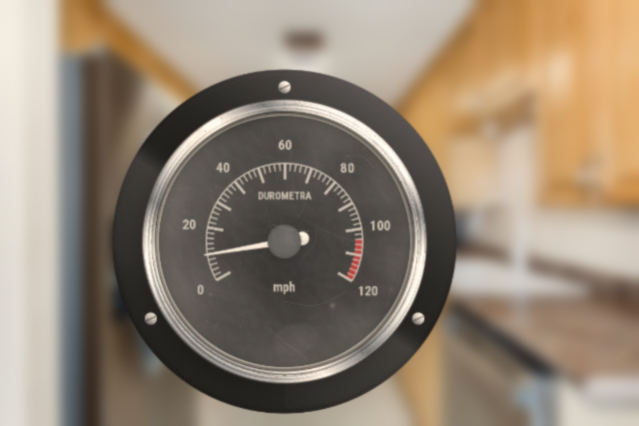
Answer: mph 10
